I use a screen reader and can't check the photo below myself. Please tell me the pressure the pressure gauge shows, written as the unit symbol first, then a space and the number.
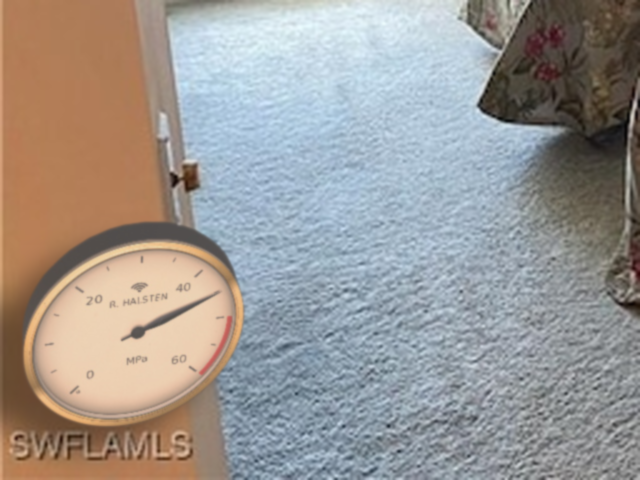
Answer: MPa 45
